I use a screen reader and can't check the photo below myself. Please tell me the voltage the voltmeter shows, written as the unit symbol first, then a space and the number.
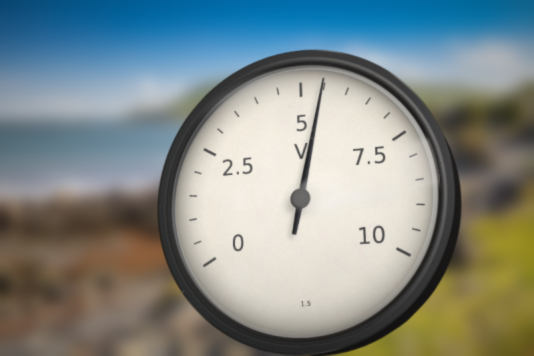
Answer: V 5.5
